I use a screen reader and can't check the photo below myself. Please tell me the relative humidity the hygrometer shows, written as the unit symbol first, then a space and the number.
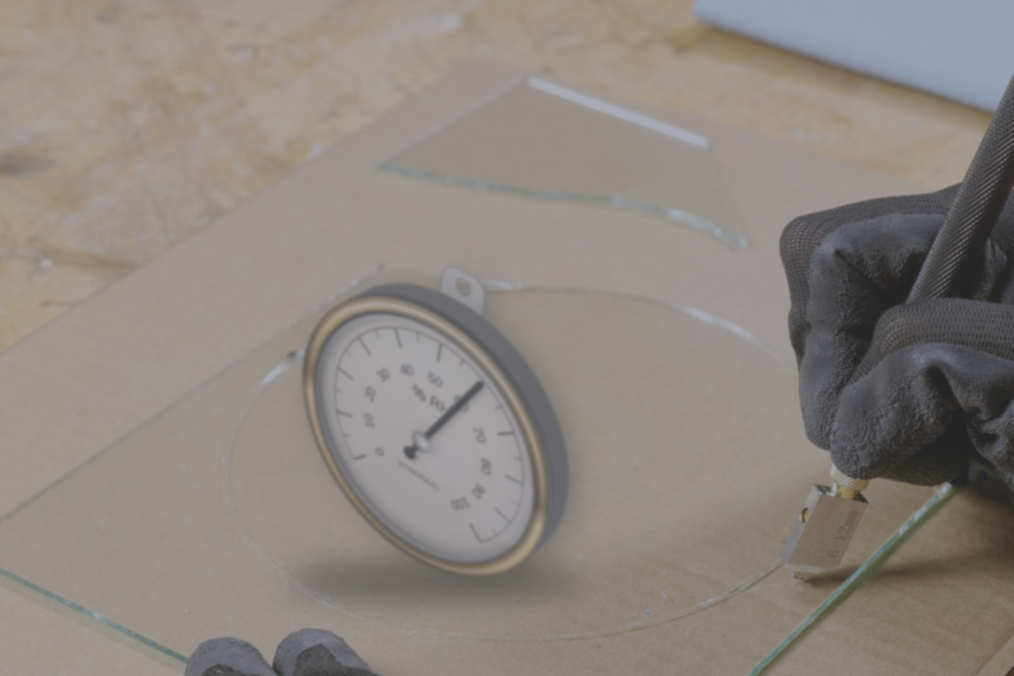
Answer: % 60
